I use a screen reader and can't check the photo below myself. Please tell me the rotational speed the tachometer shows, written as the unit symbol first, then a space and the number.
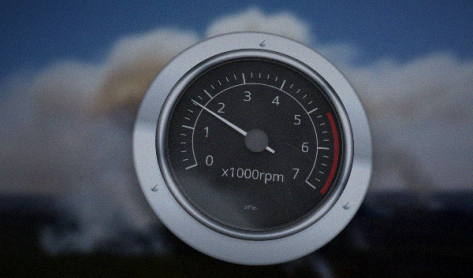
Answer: rpm 1600
